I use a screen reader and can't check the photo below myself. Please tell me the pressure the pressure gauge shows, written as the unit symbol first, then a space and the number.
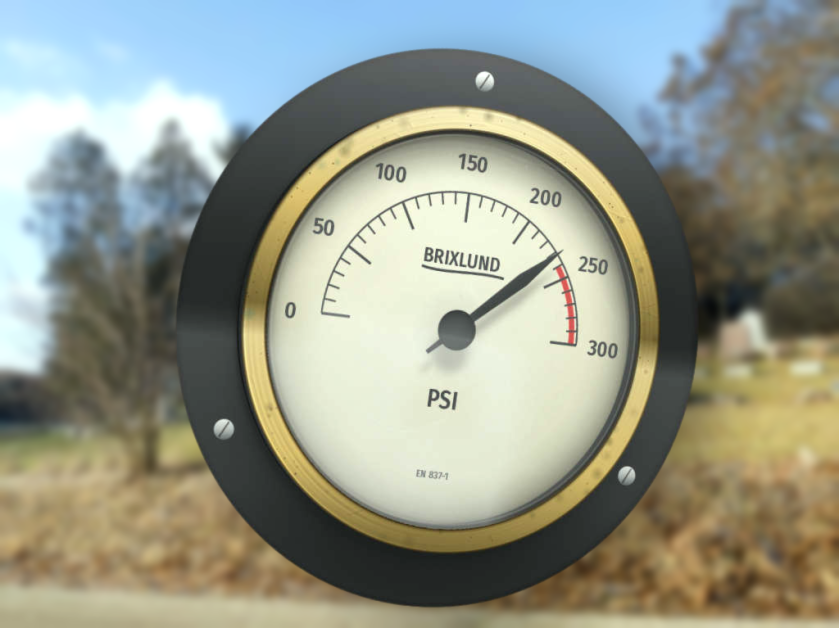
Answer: psi 230
